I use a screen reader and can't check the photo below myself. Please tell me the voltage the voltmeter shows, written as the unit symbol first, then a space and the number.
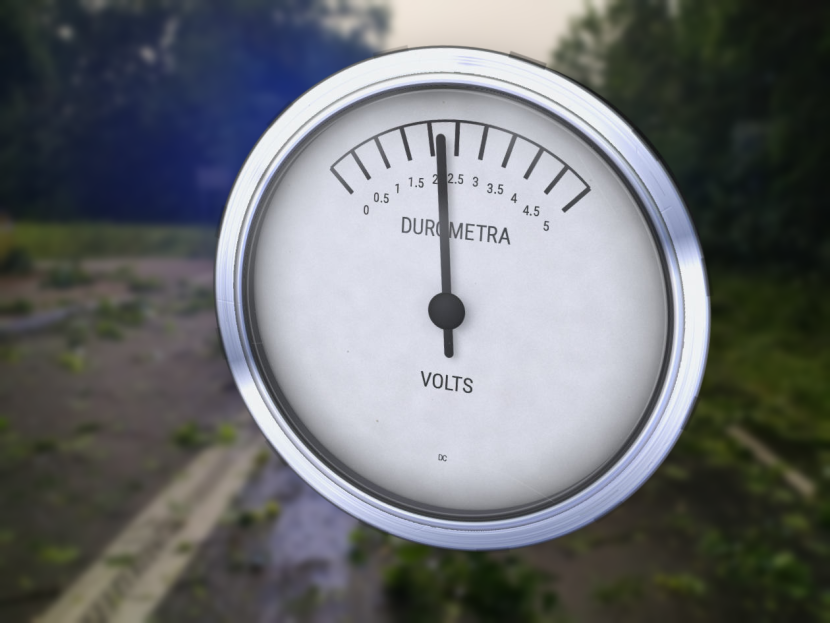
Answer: V 2.25
